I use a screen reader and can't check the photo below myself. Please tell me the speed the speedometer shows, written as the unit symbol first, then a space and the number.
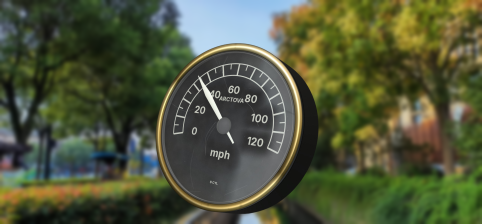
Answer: mph 35
